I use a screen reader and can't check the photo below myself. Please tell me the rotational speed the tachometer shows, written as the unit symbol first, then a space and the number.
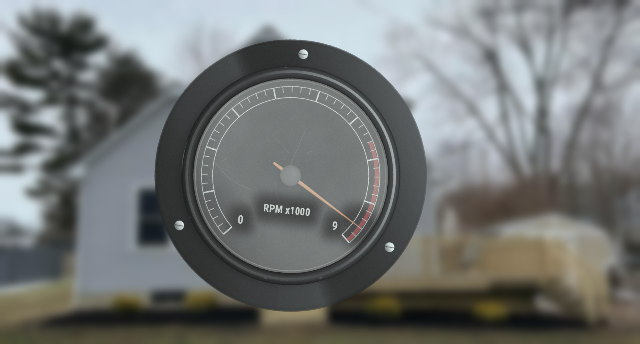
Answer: rpm 8600
